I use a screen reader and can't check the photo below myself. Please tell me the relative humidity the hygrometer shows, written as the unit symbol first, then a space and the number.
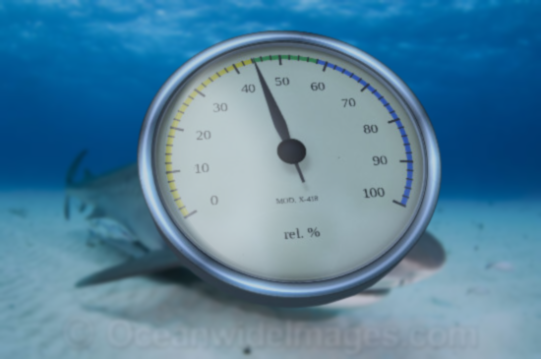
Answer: % 44
